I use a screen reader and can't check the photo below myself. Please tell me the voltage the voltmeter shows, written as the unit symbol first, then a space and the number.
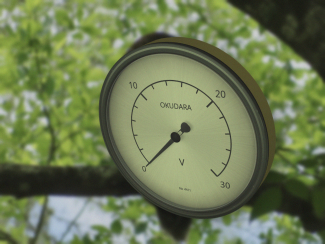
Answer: V 0
